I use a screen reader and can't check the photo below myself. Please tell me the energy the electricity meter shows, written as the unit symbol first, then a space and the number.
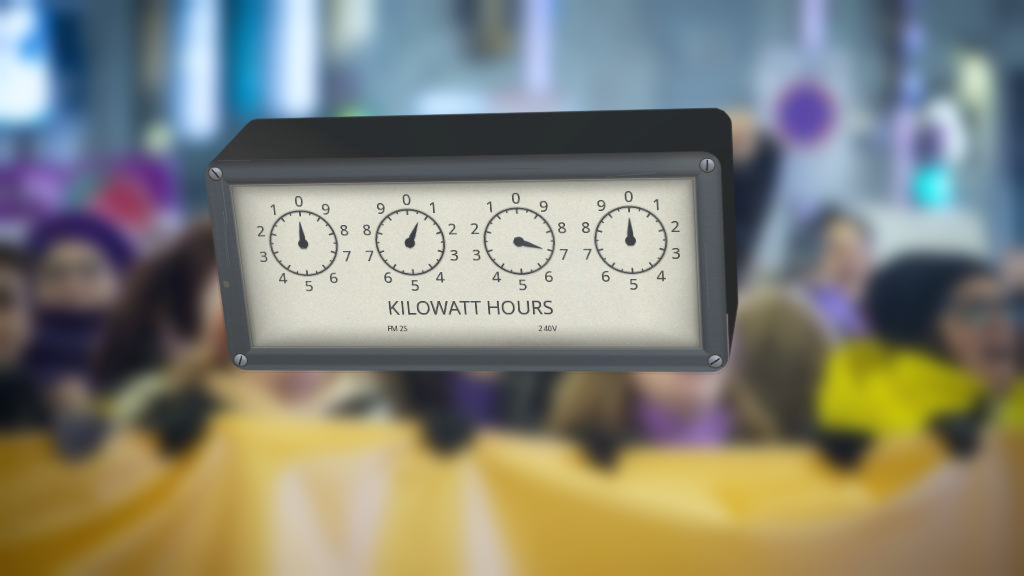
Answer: kWh 70
